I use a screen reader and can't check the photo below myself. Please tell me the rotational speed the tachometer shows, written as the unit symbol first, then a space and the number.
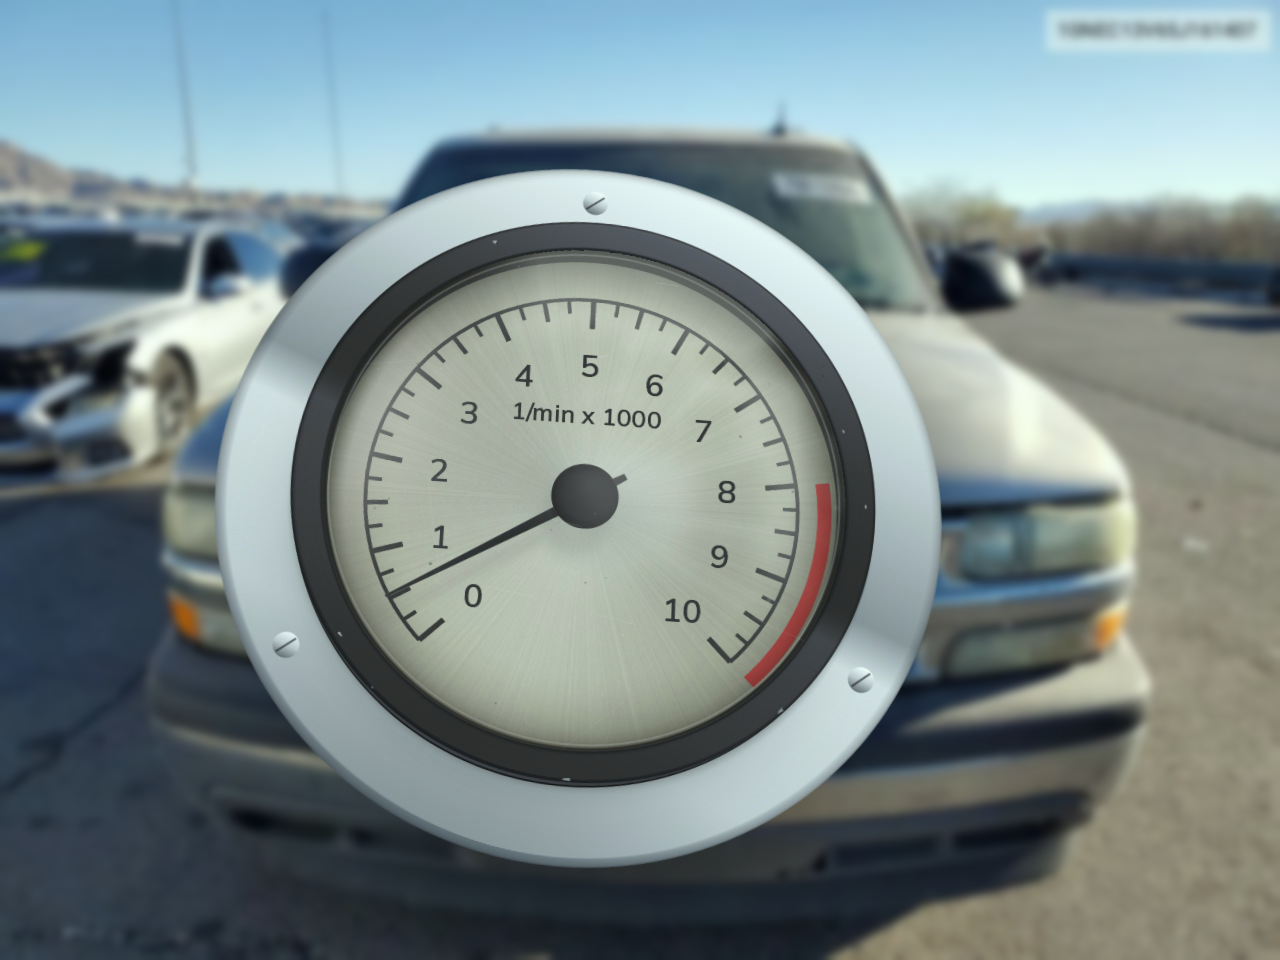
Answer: rpm 500
